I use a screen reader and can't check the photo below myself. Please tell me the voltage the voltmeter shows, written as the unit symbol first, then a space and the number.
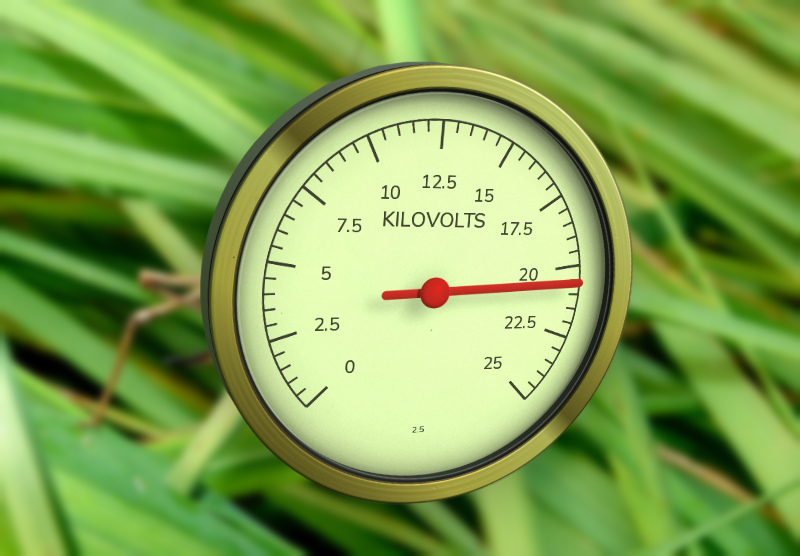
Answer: kV 20.5
